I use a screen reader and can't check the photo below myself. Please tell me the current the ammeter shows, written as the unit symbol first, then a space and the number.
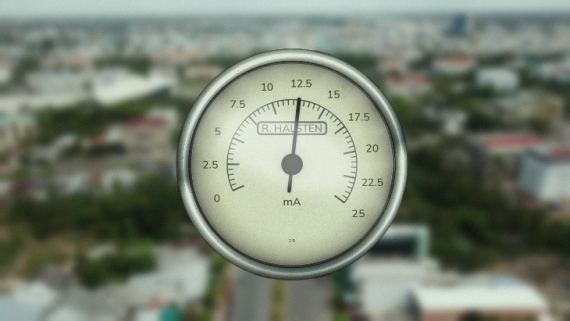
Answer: mA 12.5
